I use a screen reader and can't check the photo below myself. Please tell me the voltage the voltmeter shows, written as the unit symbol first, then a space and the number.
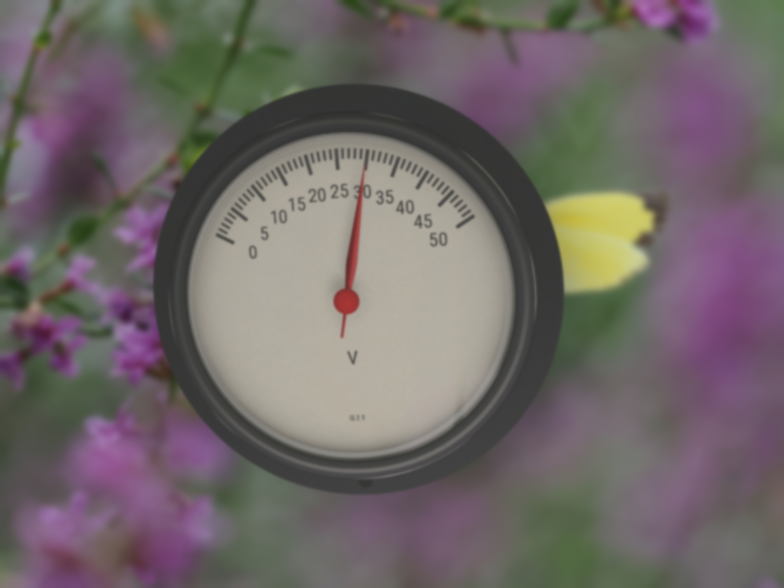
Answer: V 30
